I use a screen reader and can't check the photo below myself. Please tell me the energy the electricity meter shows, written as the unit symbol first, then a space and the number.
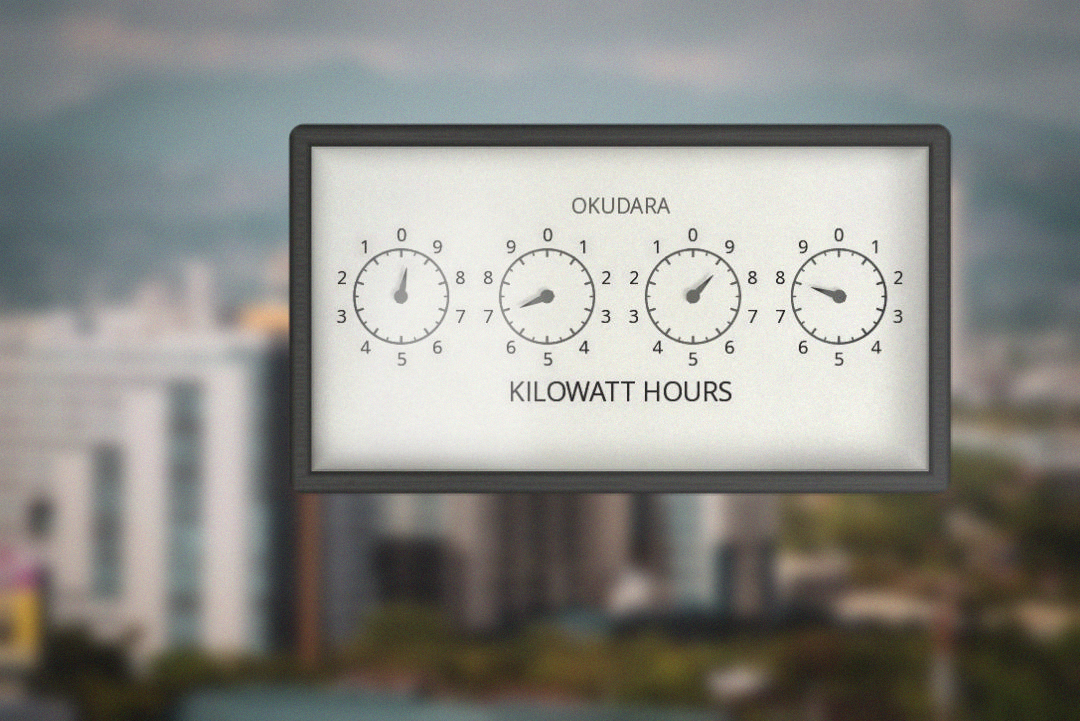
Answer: kWh 9688
